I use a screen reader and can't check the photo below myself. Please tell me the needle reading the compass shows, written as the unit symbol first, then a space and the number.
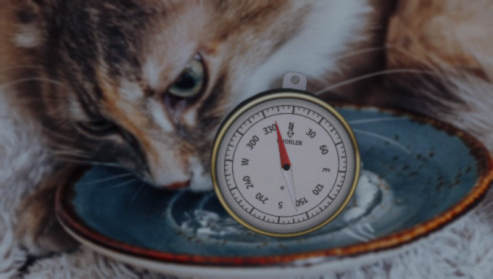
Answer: ° 340
